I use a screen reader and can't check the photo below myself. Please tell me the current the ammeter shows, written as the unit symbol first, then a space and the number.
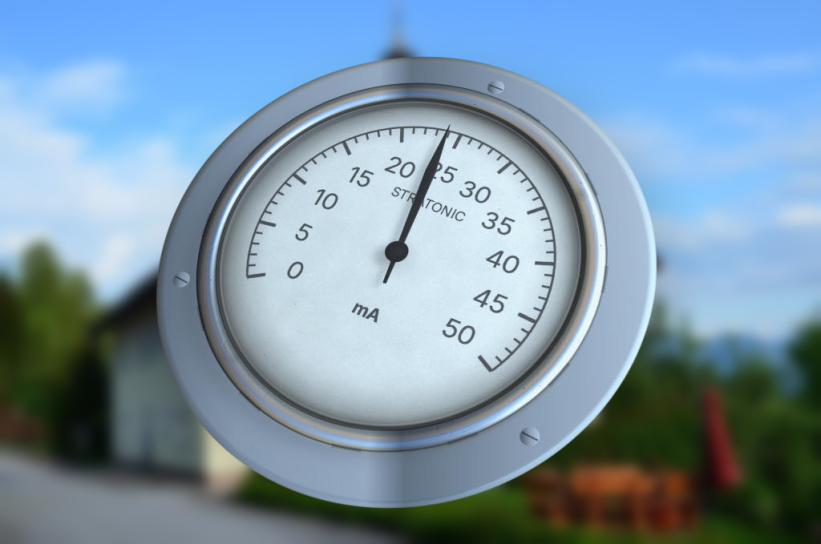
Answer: mA 24
